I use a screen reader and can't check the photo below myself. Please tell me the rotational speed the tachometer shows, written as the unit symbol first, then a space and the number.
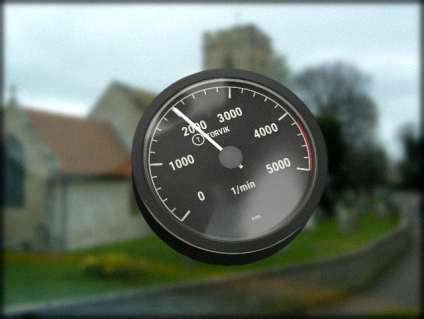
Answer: rpm 2000
